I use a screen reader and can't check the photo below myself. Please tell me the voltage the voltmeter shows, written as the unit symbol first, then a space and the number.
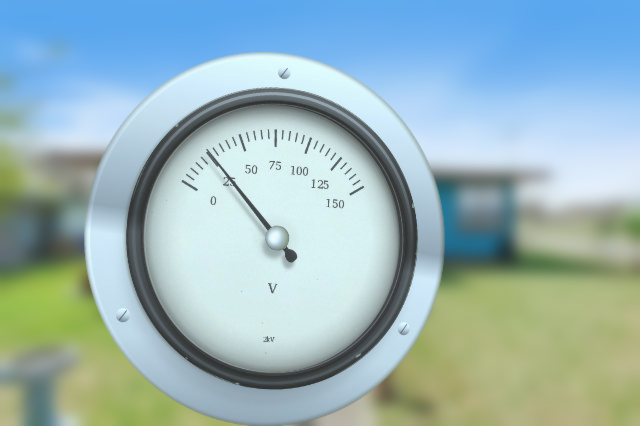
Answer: V 25
